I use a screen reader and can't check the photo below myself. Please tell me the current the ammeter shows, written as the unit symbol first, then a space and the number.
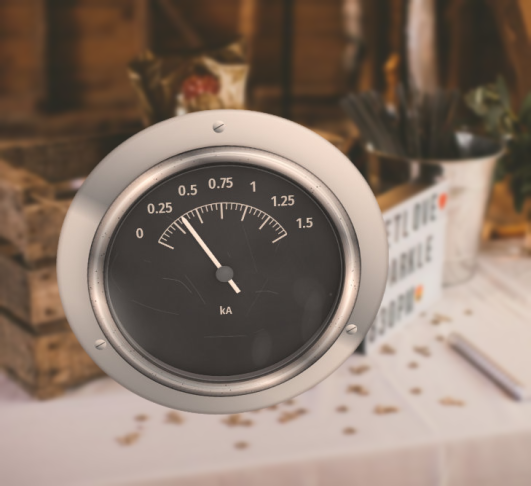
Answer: kA 0.35
